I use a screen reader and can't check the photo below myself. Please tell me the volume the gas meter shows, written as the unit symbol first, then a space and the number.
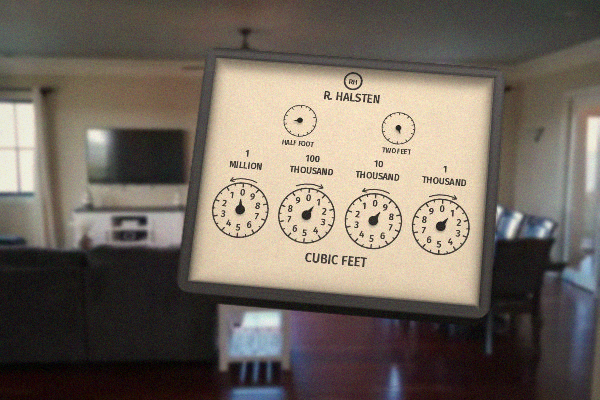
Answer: ft³ 9100
